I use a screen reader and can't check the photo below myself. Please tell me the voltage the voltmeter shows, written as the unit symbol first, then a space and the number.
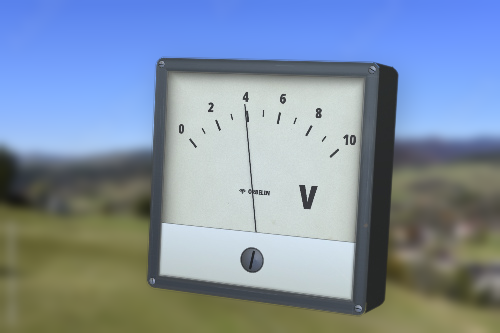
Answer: V 4
